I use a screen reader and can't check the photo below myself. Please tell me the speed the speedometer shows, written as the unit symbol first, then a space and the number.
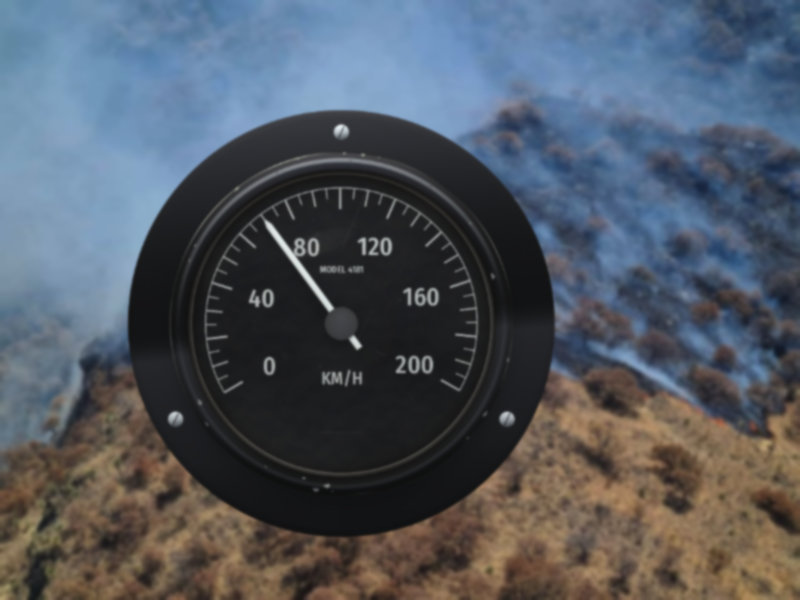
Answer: km/h 70
